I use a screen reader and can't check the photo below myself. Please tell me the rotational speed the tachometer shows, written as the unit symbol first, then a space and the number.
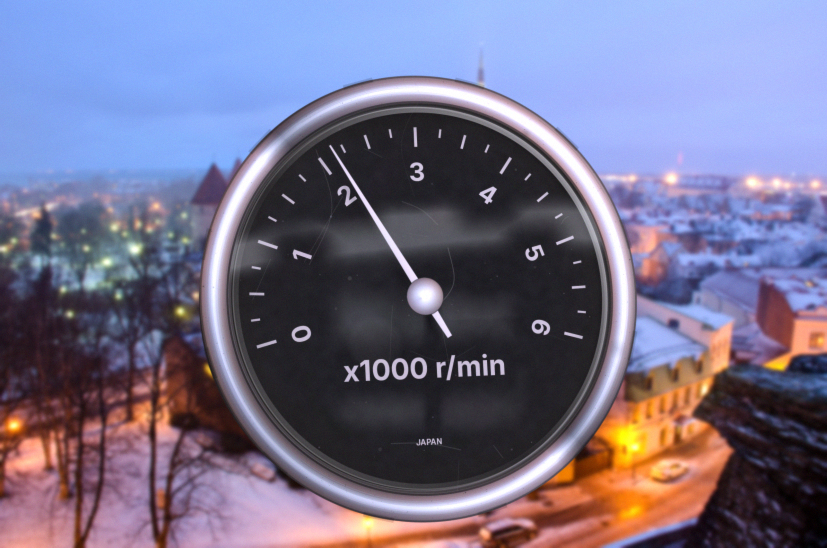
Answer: rpm 2125
